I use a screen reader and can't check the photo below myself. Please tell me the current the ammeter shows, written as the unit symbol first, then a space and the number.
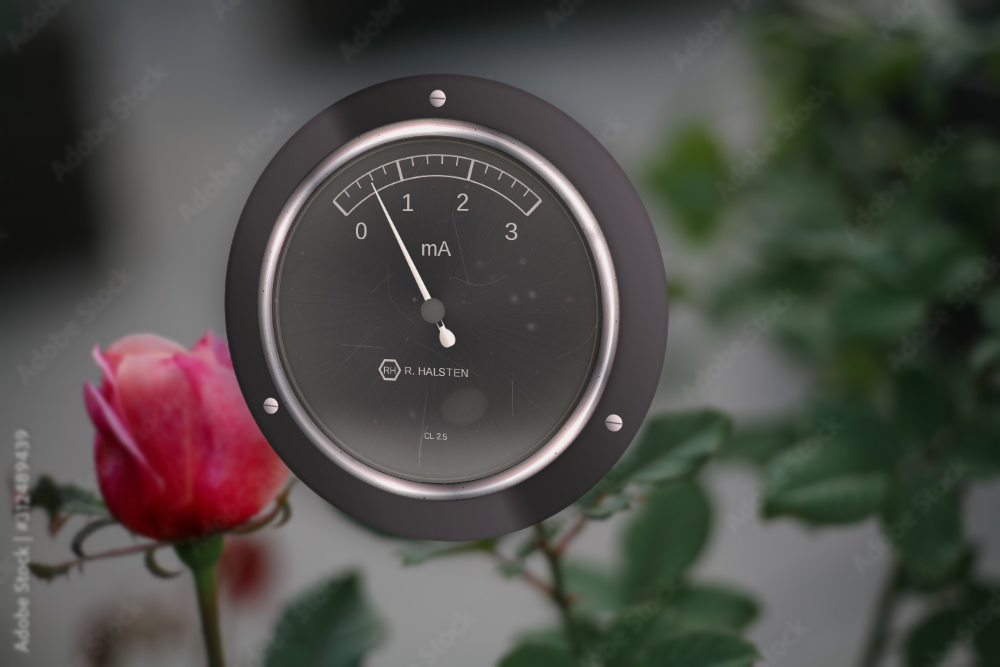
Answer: mA 0.6
